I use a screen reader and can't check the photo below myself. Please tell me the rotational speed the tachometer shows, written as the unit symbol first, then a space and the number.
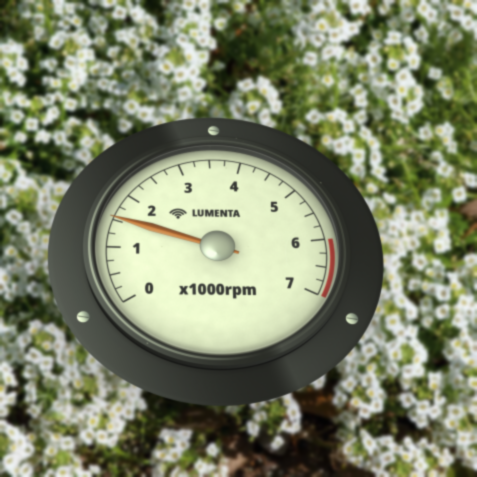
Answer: rpm 1500
